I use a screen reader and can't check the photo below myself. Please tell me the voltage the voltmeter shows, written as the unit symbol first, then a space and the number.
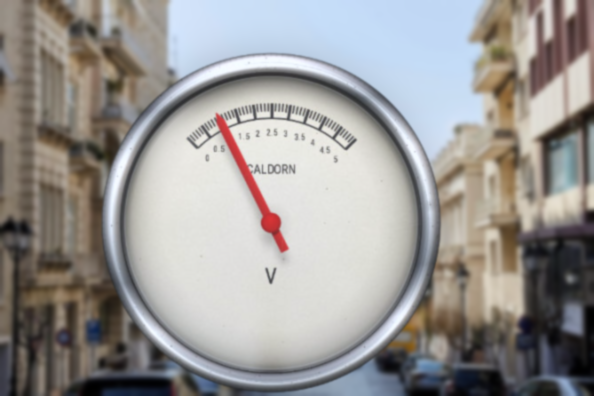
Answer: V 1
